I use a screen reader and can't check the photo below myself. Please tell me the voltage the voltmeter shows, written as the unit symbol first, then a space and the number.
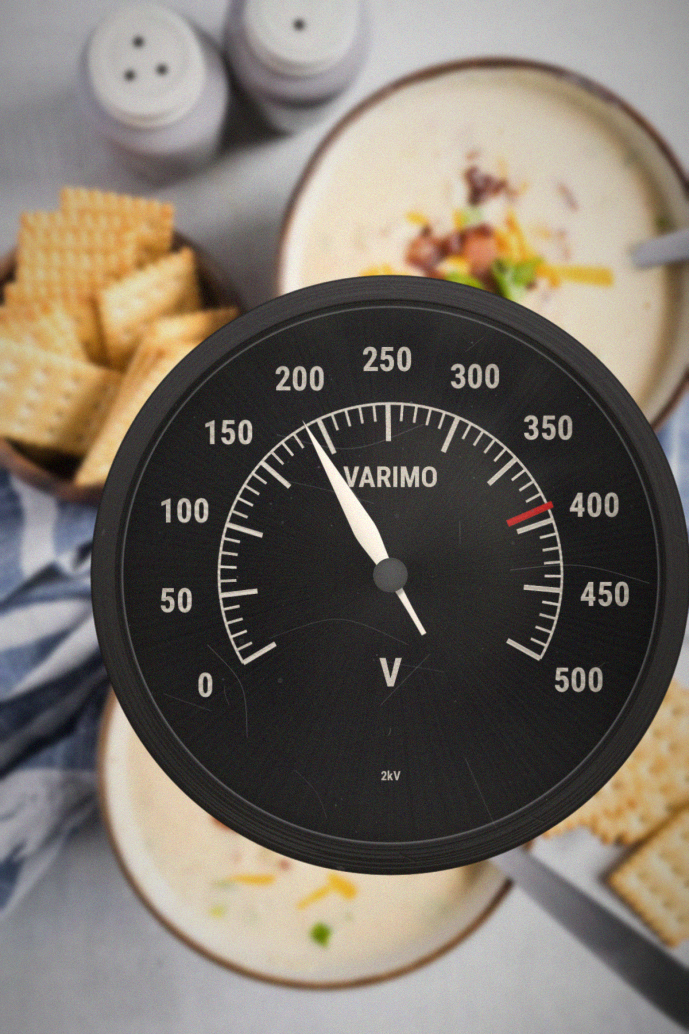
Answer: V 190
